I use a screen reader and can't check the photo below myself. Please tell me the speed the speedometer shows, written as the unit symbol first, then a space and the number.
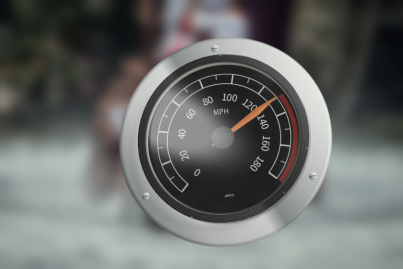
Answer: mph 130
